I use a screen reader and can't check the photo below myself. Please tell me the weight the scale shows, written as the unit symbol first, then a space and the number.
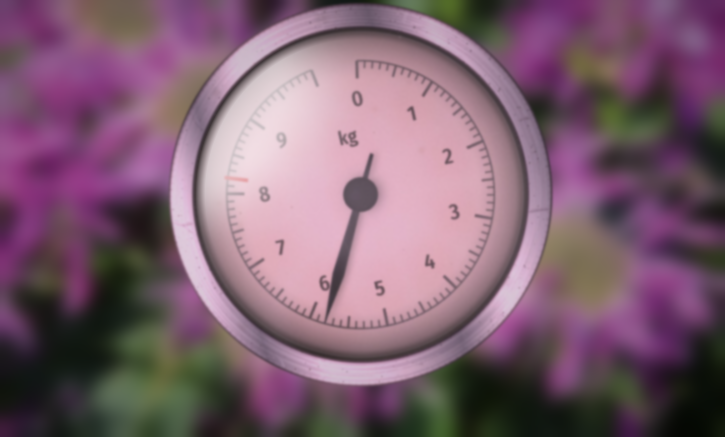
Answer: kg 5.8
